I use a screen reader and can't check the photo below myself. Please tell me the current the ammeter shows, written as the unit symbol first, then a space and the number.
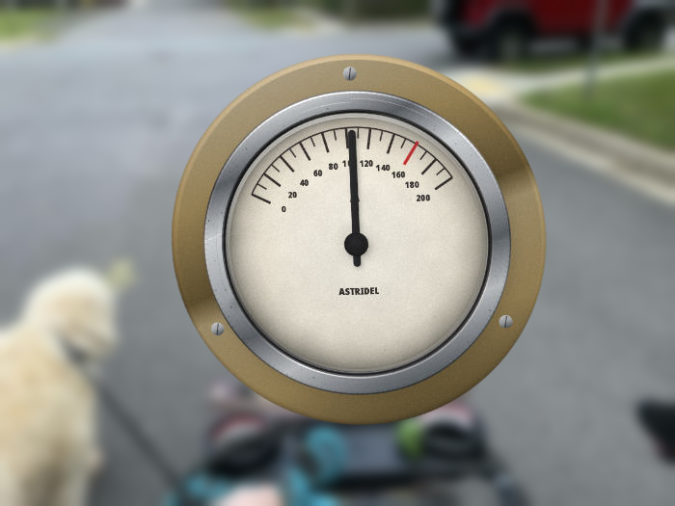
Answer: A 105
